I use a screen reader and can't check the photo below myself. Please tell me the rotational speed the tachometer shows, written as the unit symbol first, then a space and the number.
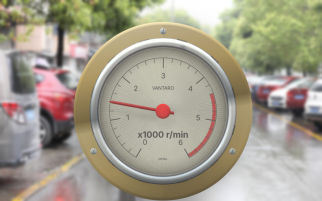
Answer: rpm 1400
